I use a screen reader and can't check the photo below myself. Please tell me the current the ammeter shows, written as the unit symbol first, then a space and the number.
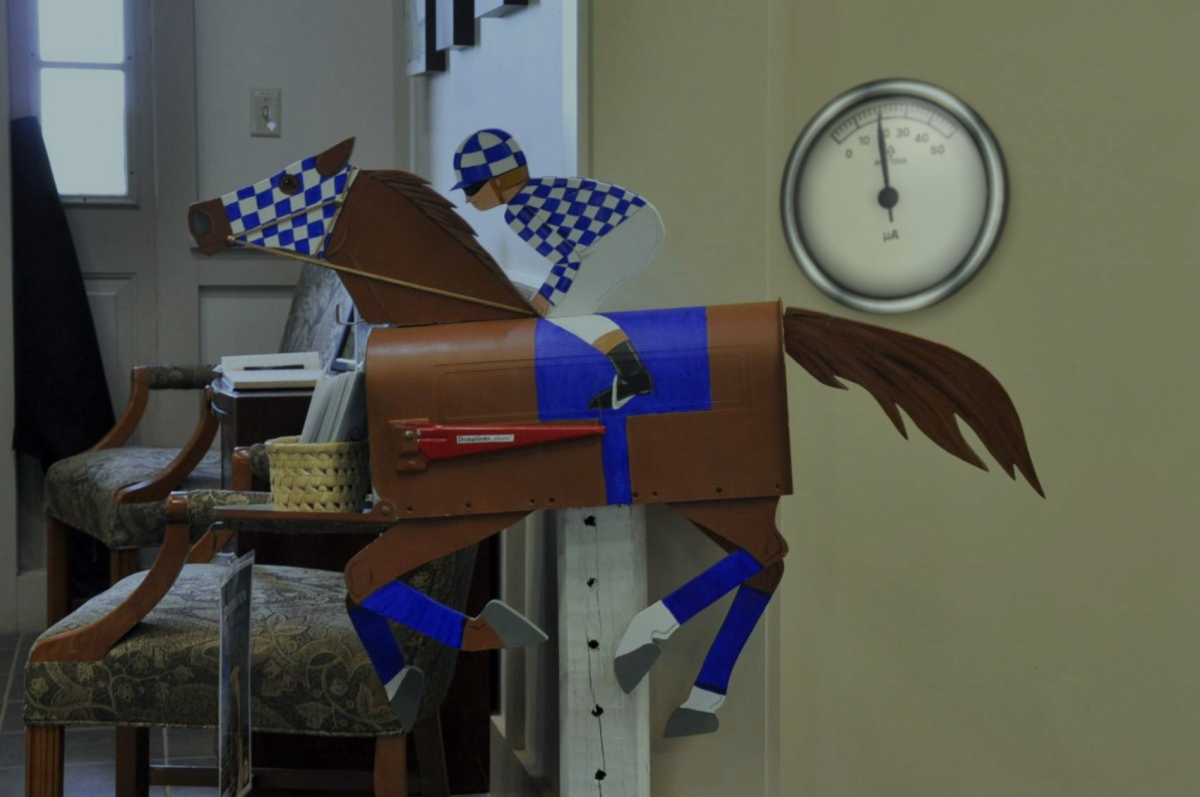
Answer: µA 20
